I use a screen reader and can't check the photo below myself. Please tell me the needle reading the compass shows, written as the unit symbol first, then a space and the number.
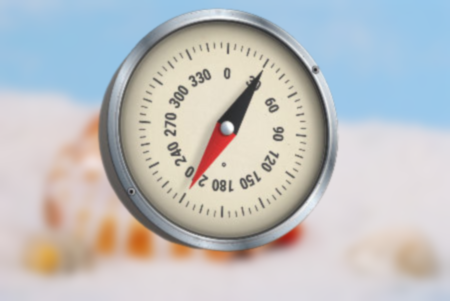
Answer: ° 210
